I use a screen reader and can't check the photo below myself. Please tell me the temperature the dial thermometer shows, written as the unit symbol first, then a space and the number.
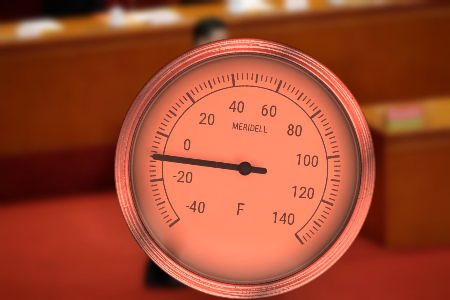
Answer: °F -10
